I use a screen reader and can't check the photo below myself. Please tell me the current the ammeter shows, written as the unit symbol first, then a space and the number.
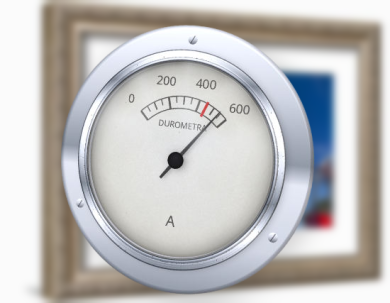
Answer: A 550
